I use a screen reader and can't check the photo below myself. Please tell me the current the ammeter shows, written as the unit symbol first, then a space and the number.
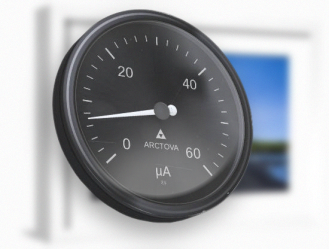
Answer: µA 7
